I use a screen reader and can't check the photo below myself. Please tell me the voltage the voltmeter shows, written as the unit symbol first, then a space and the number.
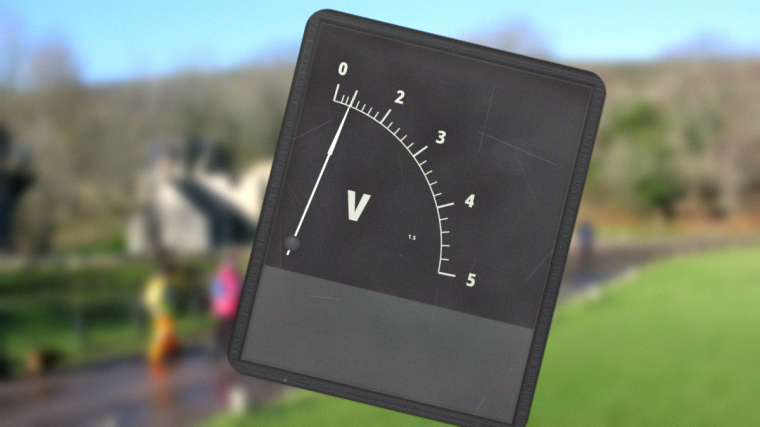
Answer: V 1
